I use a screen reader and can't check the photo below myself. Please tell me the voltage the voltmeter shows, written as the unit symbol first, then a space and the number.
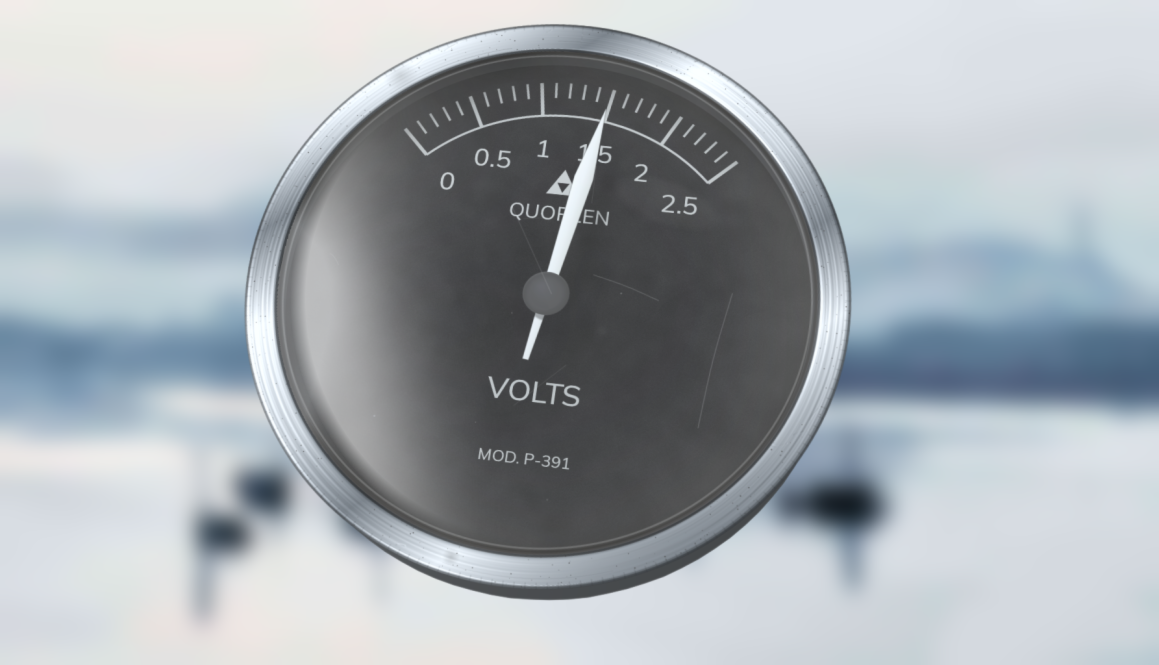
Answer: V 1.5
